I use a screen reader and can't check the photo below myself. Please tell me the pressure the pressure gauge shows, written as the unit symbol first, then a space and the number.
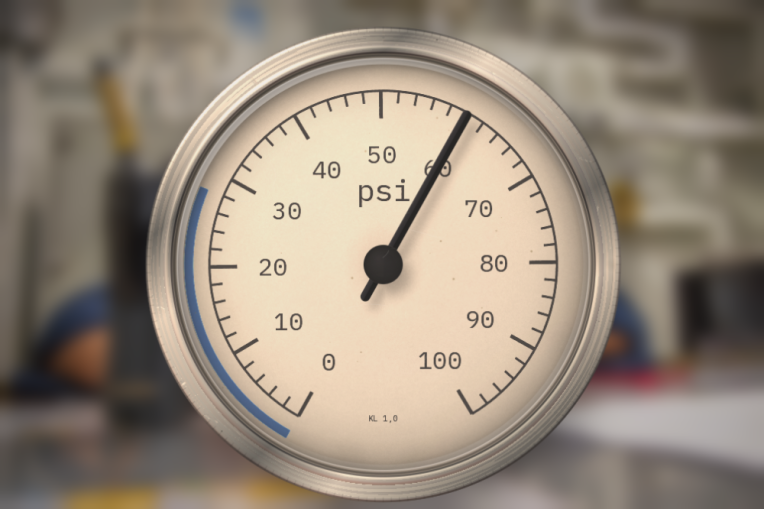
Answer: psi 60
